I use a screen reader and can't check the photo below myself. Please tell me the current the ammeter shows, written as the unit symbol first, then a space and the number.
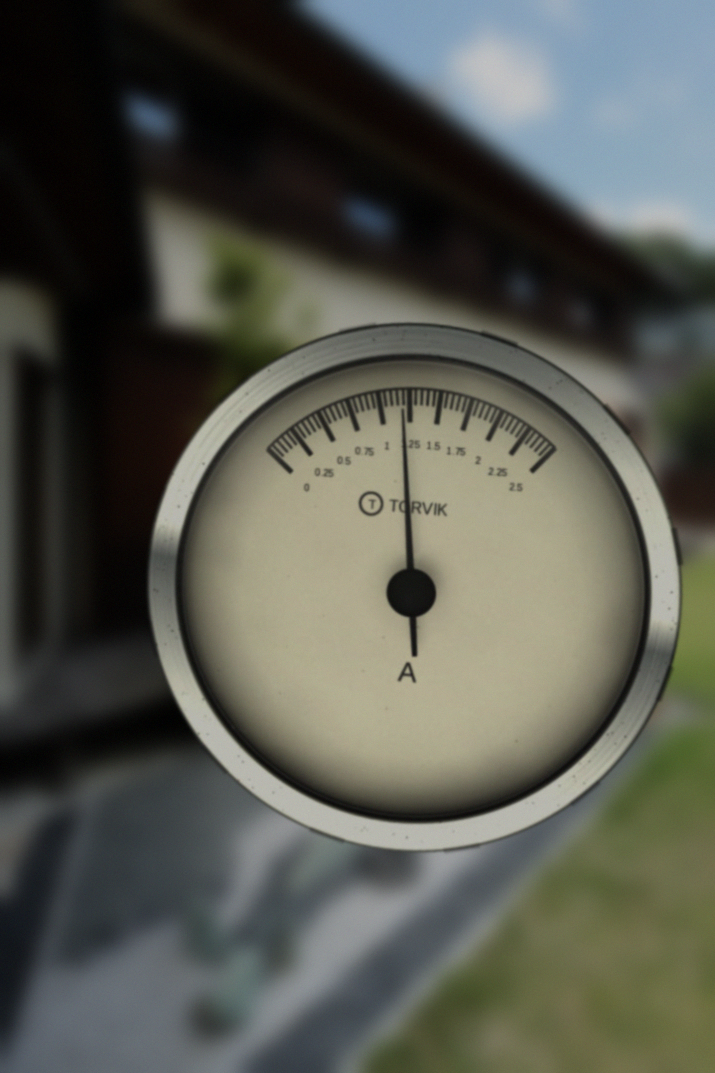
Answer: A 1.2
